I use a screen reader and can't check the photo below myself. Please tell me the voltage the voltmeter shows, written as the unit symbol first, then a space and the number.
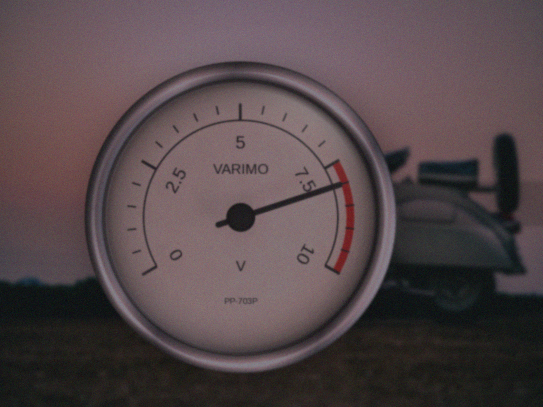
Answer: V 8
